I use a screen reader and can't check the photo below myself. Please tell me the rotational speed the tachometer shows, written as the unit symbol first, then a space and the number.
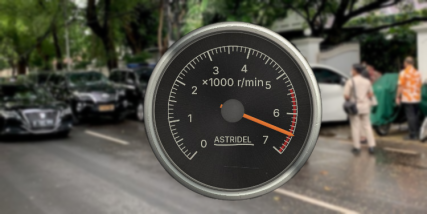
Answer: rpm 6500
